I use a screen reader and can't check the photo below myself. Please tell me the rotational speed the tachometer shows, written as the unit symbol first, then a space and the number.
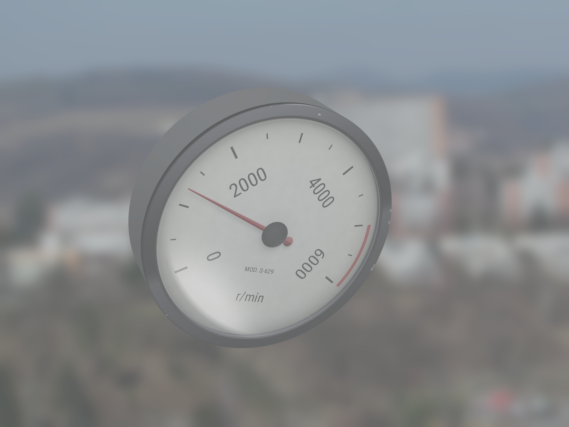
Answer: rpm 1250
